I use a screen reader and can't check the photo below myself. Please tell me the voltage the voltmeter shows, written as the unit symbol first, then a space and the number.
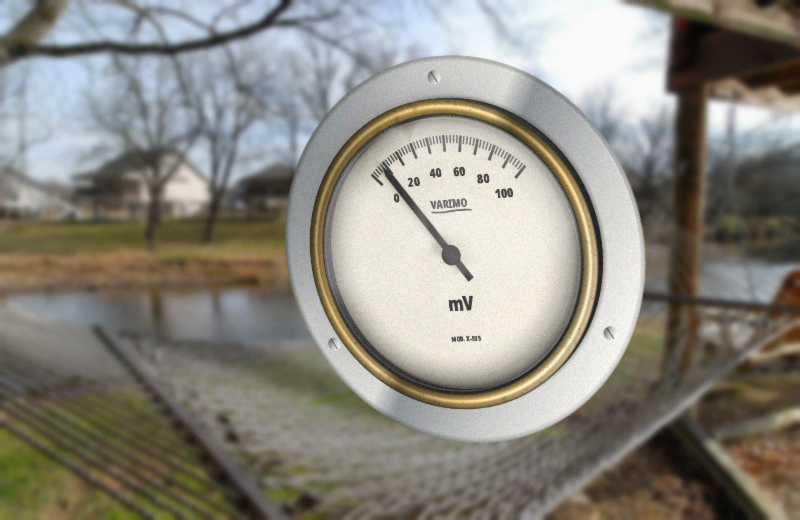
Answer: mV 10
